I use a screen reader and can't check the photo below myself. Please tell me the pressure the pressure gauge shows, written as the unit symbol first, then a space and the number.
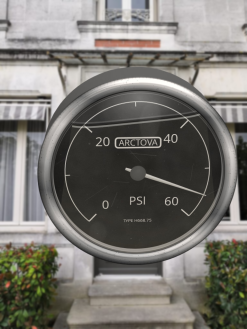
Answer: psi 55
